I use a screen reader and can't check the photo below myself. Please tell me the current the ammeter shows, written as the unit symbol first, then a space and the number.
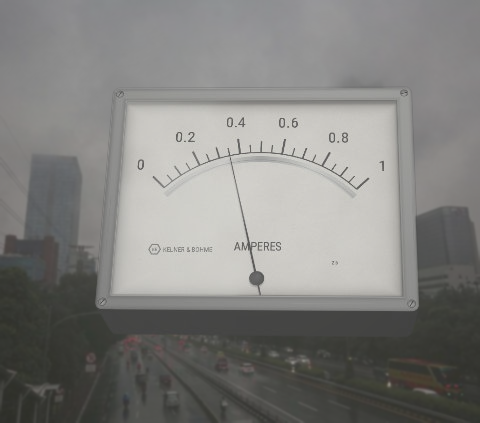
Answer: A 0.35
